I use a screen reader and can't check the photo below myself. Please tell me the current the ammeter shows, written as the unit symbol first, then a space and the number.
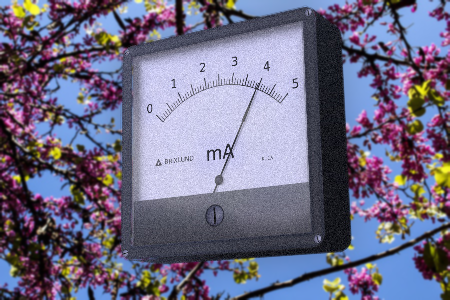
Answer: mA 4
